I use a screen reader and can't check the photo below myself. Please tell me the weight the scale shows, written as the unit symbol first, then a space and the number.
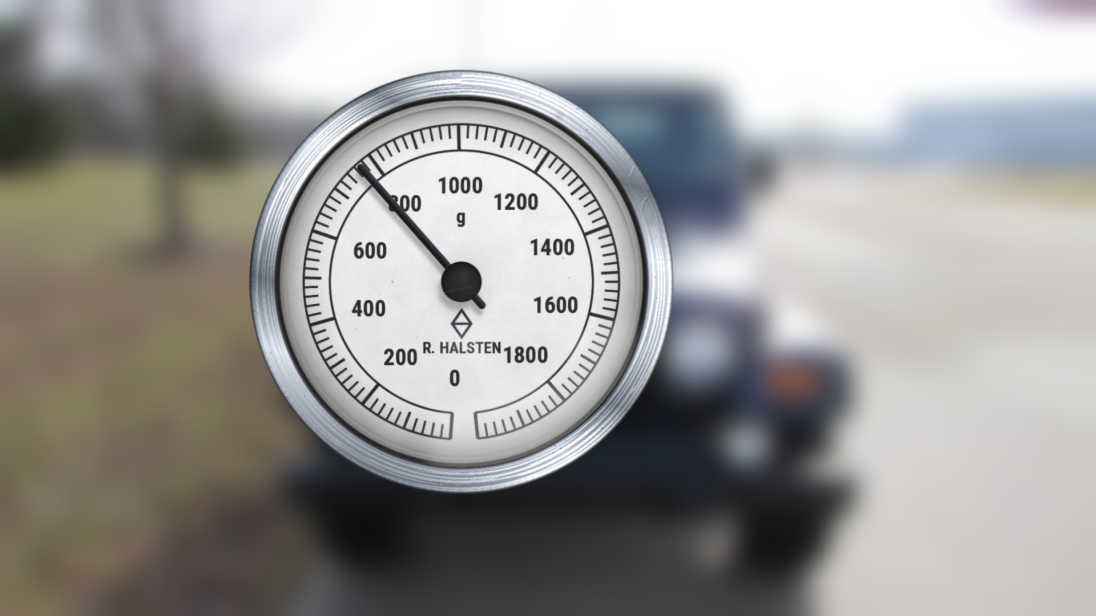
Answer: g 770
